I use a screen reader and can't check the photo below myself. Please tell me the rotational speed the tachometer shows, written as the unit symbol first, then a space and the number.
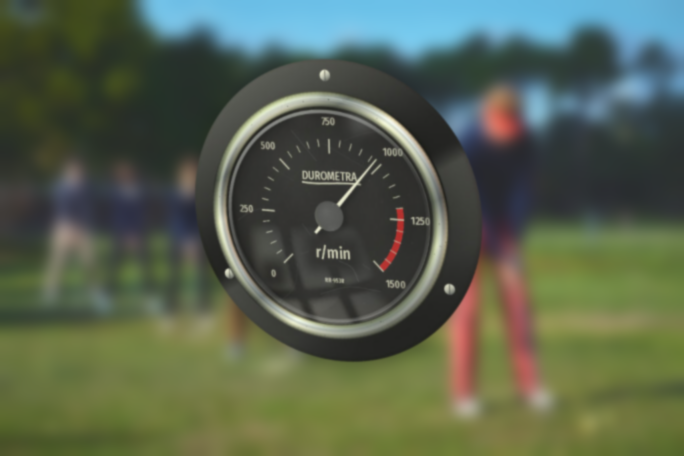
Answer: rpm 975
